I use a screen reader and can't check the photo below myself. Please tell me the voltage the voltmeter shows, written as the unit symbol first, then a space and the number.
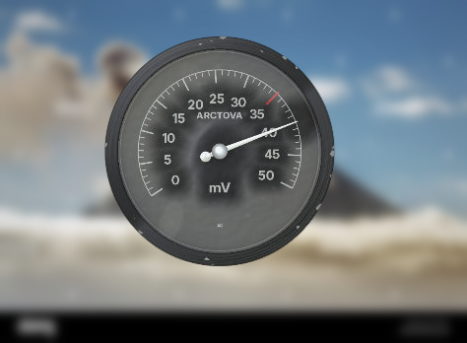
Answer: mV 40
